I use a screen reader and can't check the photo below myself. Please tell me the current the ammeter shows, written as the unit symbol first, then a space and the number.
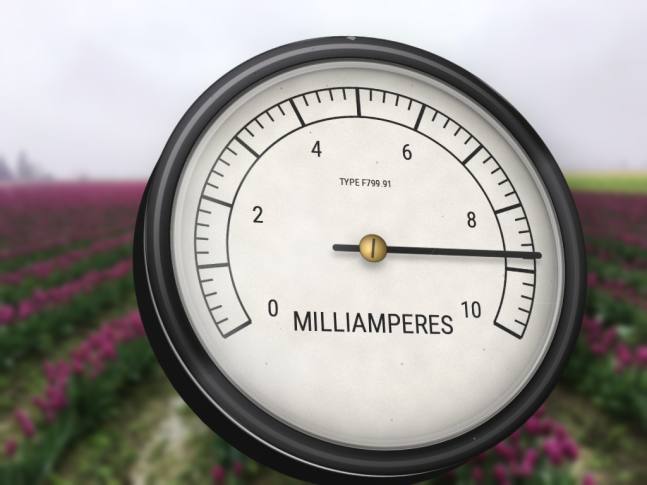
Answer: mA 8.8
